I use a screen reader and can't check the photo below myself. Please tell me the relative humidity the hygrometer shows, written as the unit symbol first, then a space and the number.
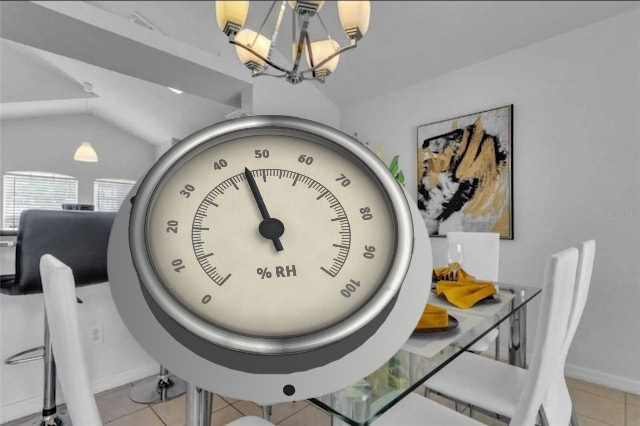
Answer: % 45
